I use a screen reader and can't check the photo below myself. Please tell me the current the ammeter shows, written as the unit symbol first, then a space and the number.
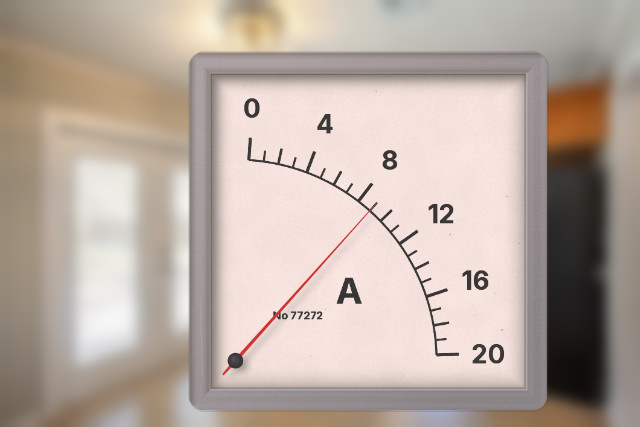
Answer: A 9
